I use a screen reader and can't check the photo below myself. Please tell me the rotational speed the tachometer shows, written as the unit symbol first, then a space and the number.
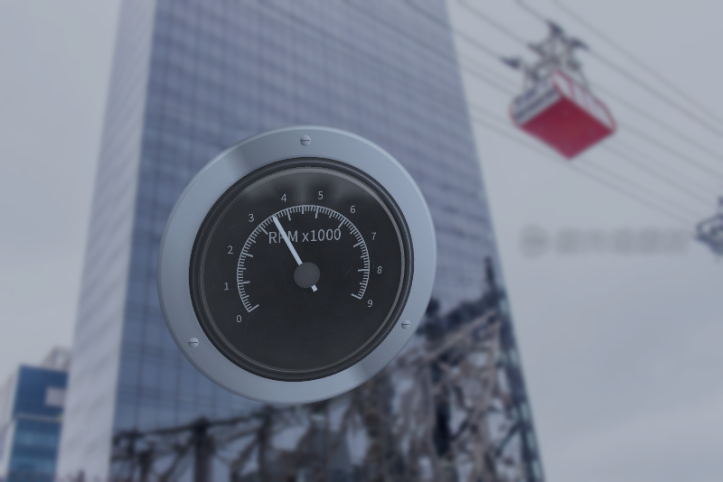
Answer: rpm 3500
